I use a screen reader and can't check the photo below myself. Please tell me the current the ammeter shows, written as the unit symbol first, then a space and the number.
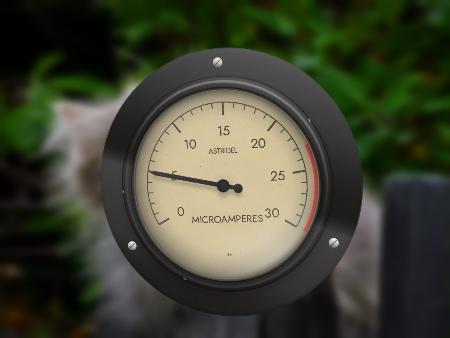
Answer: µA 5
